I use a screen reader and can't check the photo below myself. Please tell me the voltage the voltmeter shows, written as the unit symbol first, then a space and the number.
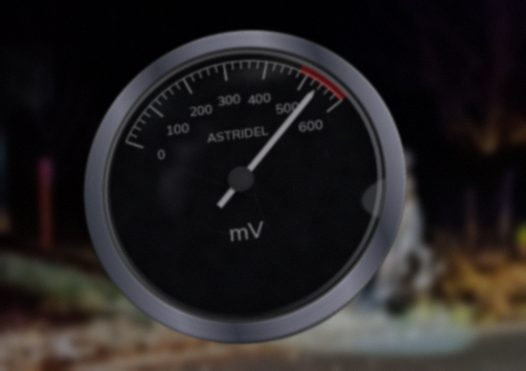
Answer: mV 540
